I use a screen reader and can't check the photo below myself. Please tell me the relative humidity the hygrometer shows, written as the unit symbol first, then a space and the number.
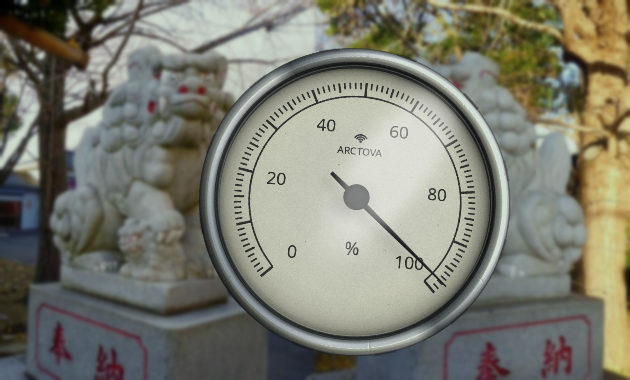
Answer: % 98
